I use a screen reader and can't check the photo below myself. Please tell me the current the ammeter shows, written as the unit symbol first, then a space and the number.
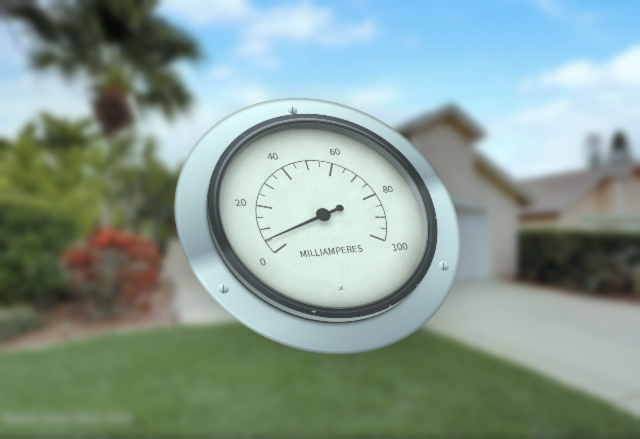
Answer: mA 5
